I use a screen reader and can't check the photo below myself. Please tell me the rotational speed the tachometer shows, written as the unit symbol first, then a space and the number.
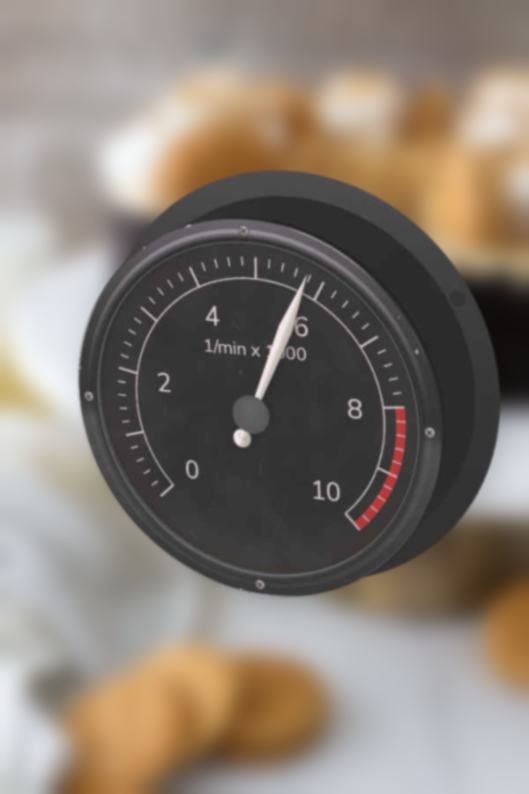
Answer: rpm 5800
